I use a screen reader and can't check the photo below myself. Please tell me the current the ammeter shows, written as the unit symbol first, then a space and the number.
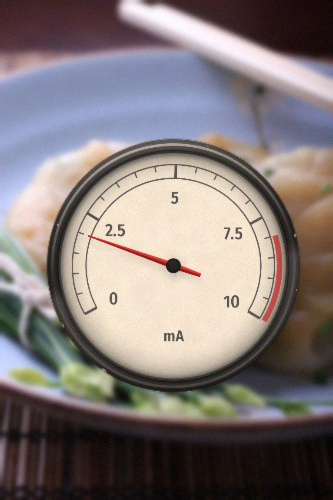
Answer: mA 2
